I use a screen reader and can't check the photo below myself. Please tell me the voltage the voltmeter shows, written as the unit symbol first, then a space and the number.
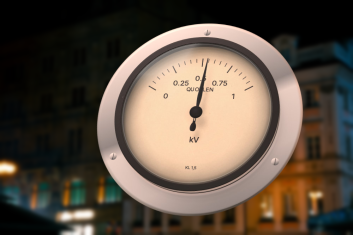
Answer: kV 0.55
